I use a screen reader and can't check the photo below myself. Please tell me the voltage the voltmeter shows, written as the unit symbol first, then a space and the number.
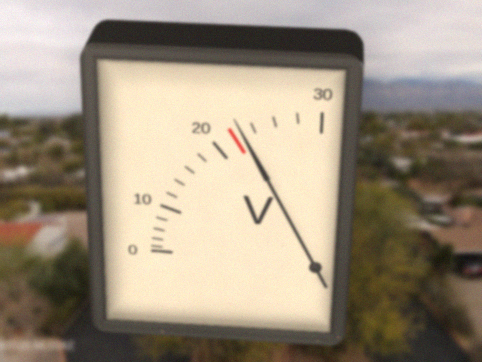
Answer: V 23
